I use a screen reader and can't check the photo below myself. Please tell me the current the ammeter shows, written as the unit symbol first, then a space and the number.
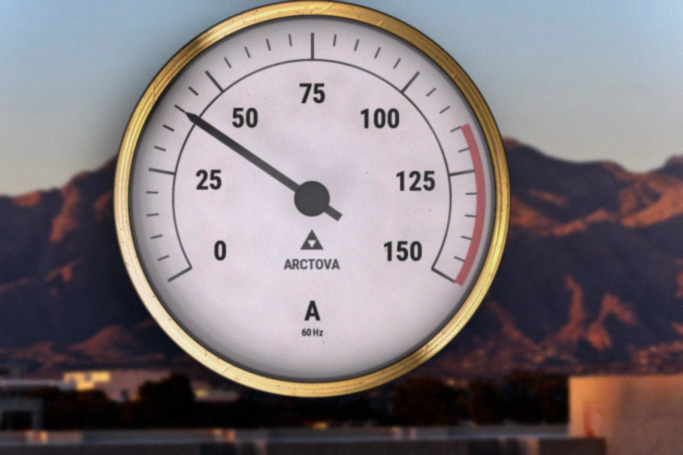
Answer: A 40
